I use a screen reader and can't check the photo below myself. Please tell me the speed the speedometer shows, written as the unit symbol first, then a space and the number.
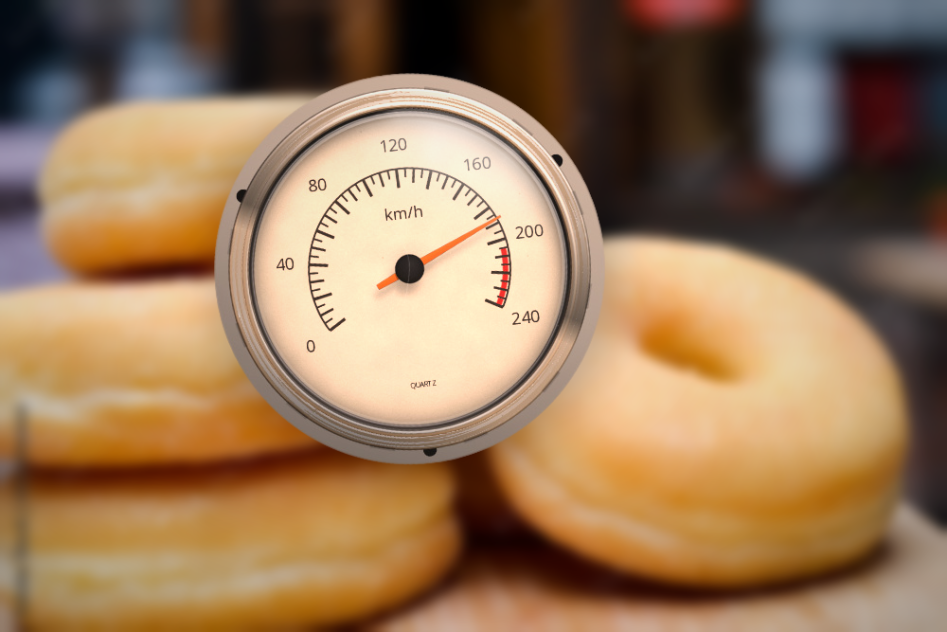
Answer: km/h 187.5
